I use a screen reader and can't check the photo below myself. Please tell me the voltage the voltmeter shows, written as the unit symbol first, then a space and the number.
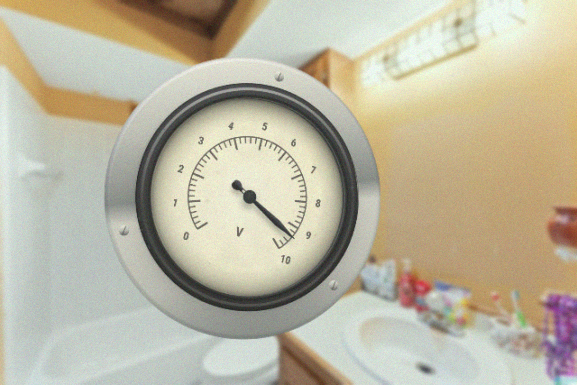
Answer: V 9.4
